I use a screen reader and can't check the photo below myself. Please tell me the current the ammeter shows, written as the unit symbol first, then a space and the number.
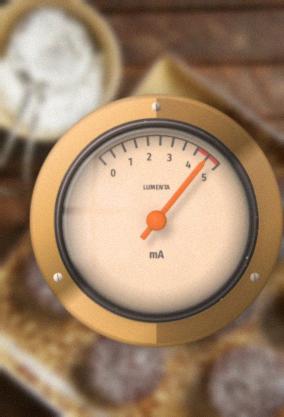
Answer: mA 4.5
